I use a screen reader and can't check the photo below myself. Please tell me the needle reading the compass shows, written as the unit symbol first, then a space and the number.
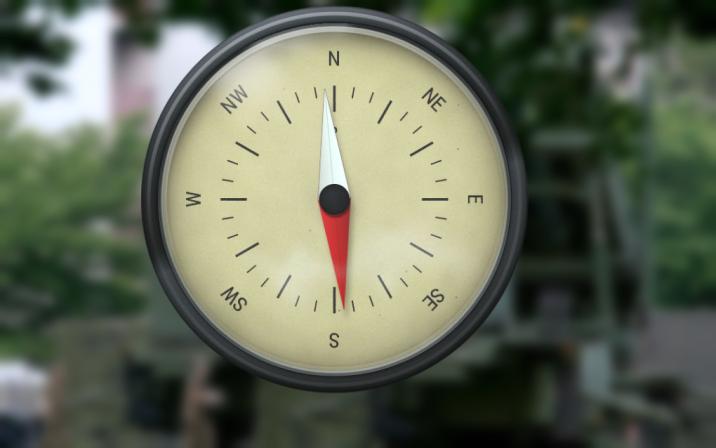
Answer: ° 175
